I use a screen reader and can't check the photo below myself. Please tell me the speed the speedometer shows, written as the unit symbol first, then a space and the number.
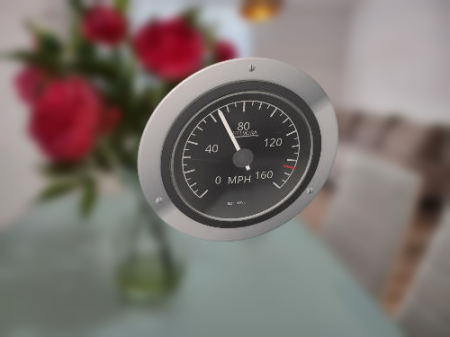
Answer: mph 65
